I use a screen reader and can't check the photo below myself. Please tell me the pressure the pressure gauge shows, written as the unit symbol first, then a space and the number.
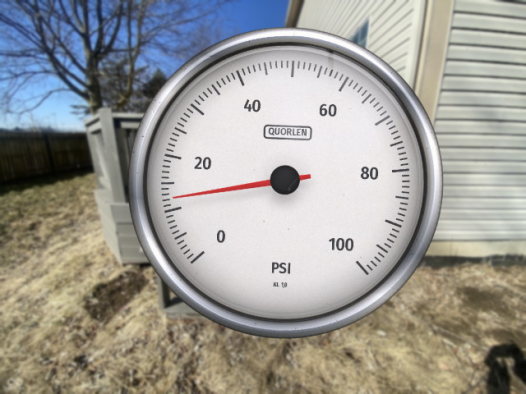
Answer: psi 12
